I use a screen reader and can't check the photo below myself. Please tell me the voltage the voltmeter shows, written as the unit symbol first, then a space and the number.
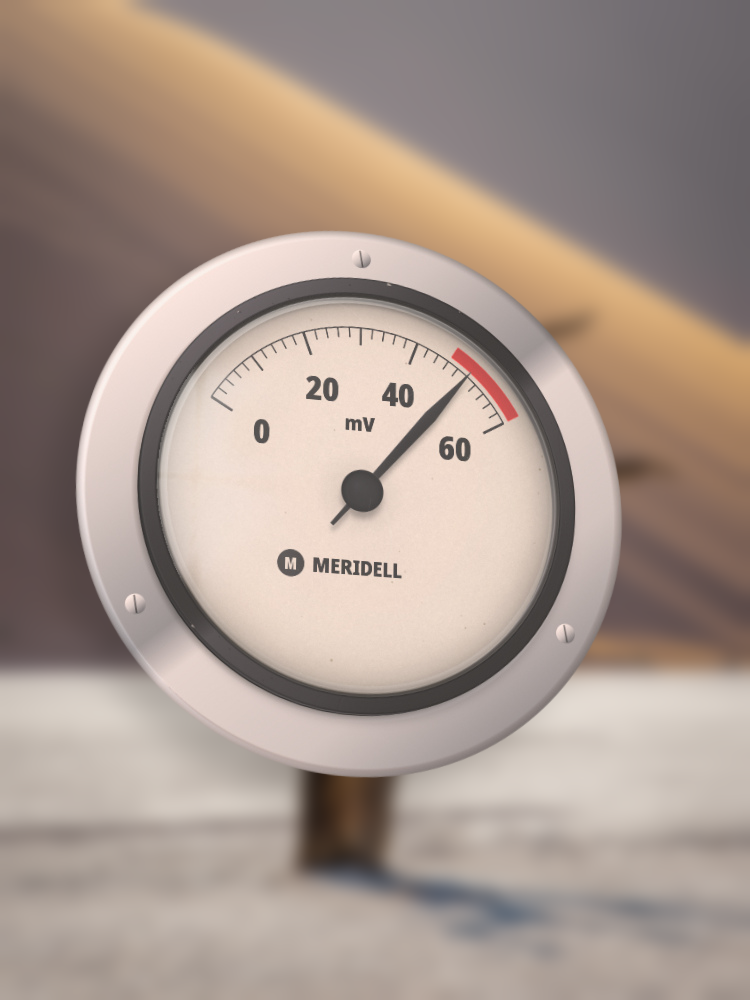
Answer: mV 50
